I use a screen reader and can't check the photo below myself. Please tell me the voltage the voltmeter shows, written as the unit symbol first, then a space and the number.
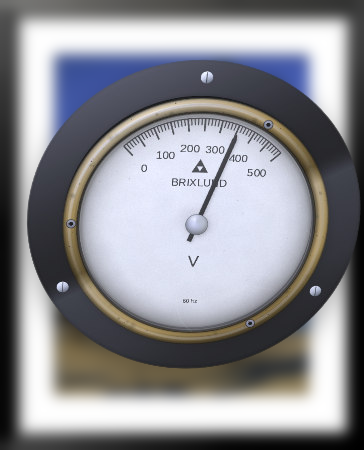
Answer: V 350
